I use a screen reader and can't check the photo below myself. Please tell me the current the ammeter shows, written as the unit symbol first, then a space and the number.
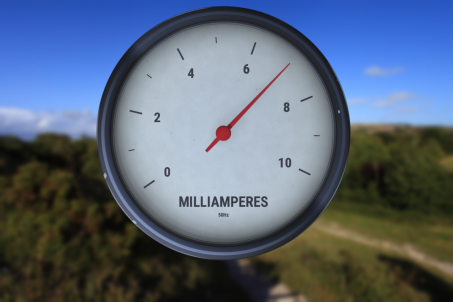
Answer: mA 7
